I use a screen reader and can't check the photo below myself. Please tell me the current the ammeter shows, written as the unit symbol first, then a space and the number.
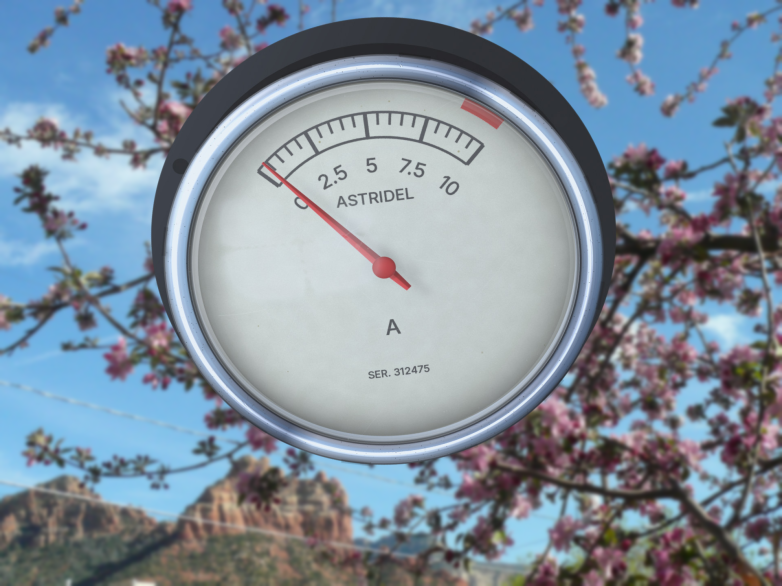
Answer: A 0.5
